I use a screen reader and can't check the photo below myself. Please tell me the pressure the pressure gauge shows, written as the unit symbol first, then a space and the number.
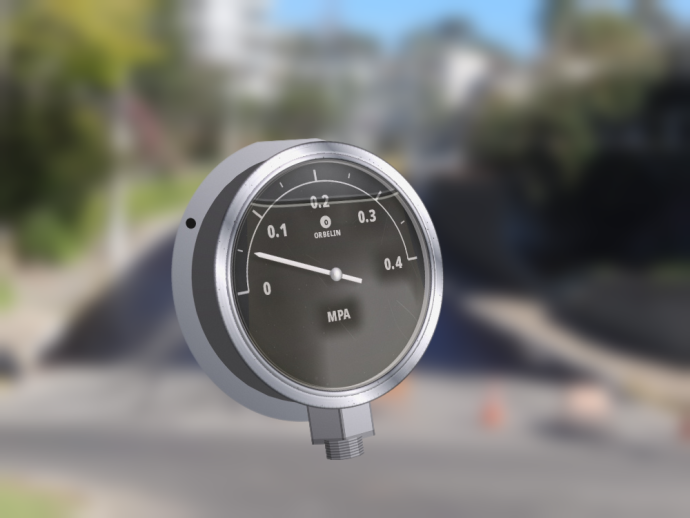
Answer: MPa 0.05
